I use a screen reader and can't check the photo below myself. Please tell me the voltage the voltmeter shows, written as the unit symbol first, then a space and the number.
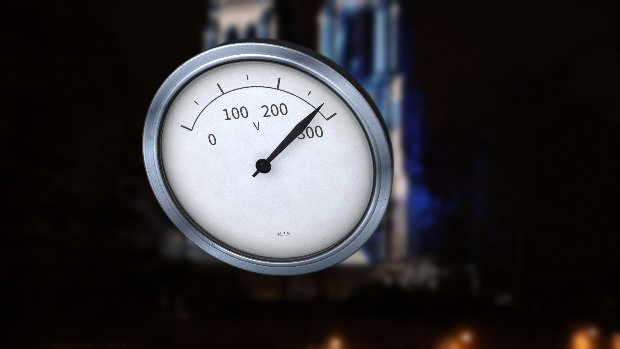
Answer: V 275
